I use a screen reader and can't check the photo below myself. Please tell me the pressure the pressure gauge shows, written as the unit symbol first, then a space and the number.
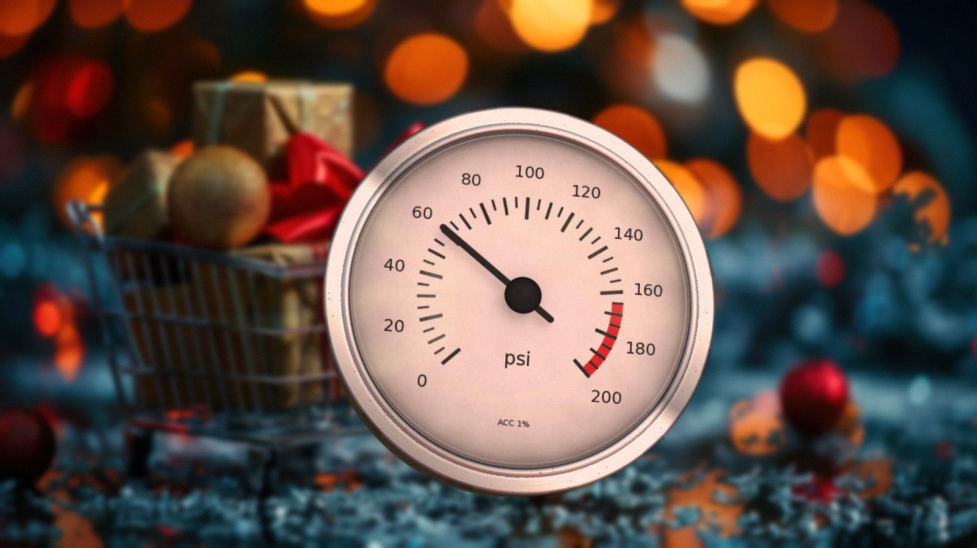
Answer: psi 60
